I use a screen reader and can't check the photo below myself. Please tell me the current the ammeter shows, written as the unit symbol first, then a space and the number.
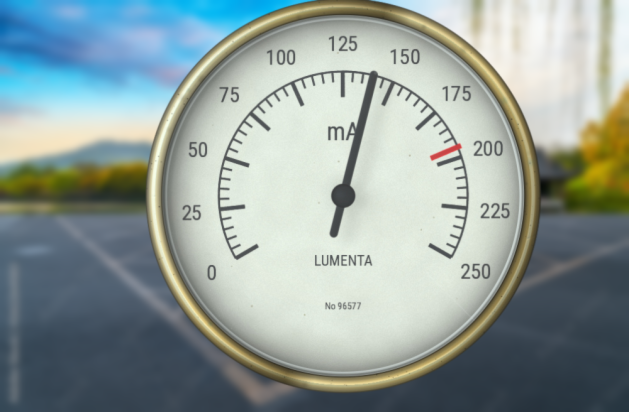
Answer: mA 140
